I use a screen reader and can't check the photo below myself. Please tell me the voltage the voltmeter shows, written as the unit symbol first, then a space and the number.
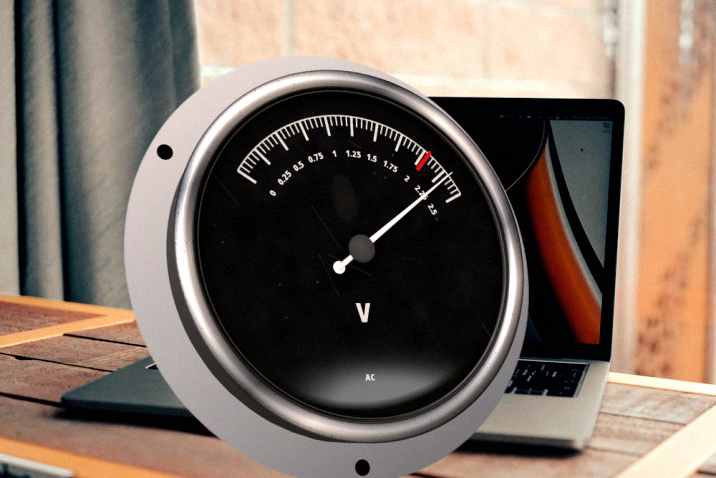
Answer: V 2.3
